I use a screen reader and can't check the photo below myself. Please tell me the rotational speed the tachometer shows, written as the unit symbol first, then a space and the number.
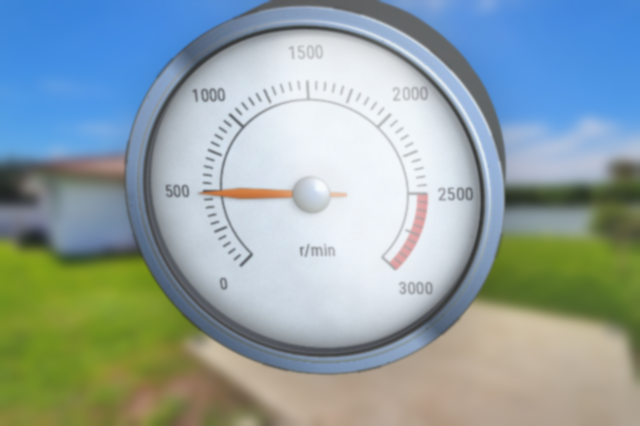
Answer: rpm 500
